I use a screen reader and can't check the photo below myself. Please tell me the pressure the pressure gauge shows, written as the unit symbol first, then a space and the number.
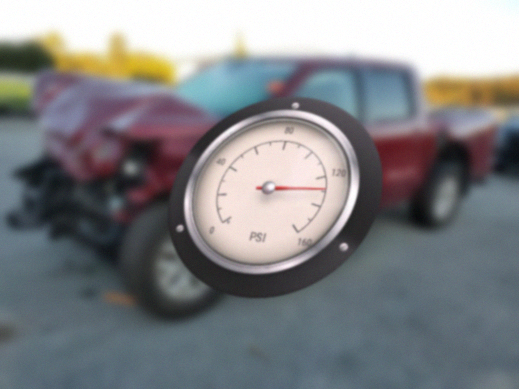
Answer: psi 130
